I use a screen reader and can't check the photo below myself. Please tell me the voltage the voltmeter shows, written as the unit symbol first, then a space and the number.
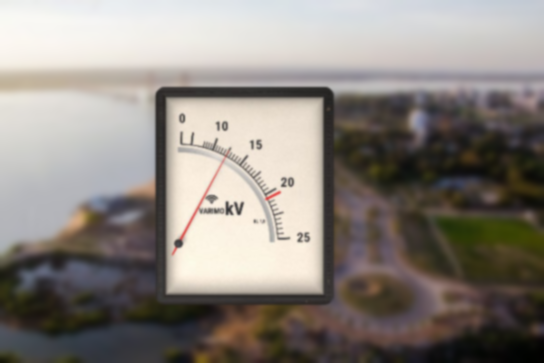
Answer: kV 12.5
